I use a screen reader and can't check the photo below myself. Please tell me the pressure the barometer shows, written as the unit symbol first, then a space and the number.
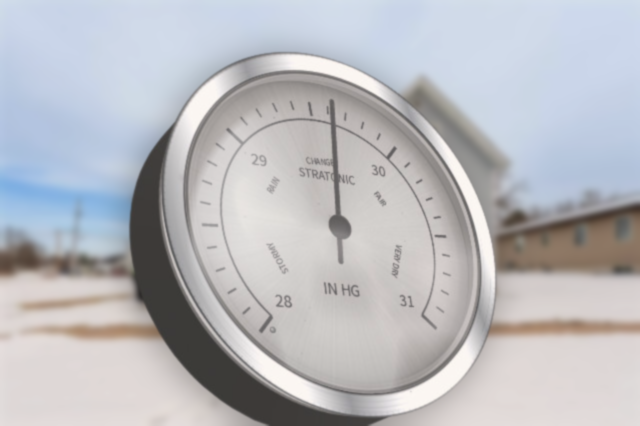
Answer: inHg 29.6
